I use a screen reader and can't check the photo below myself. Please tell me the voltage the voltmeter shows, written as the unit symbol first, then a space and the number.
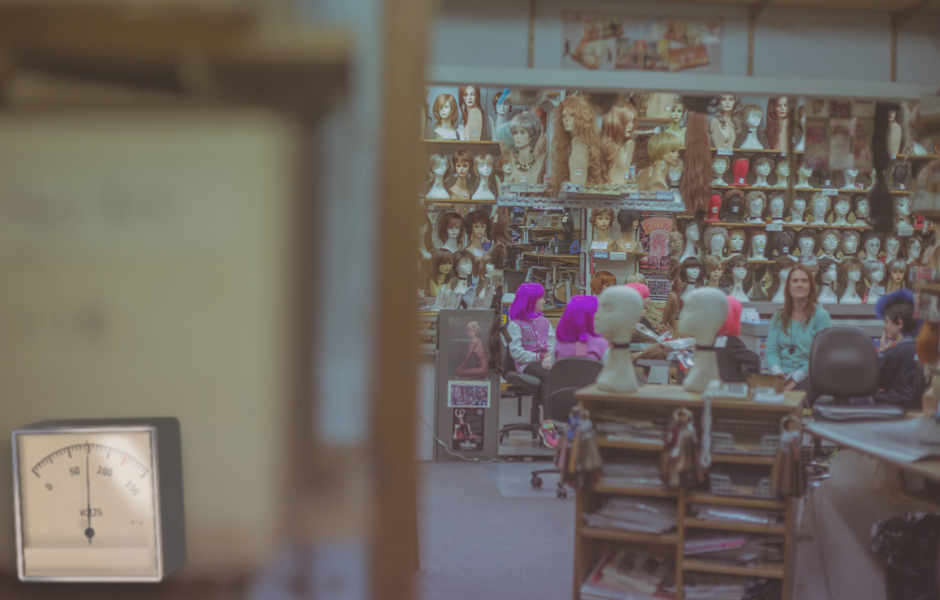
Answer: V 75
